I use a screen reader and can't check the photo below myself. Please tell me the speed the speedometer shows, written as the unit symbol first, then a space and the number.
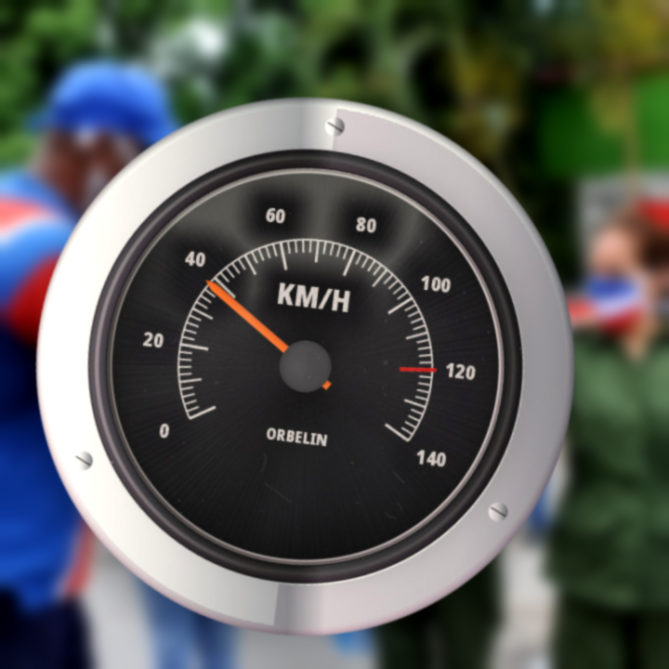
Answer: km/h 38
